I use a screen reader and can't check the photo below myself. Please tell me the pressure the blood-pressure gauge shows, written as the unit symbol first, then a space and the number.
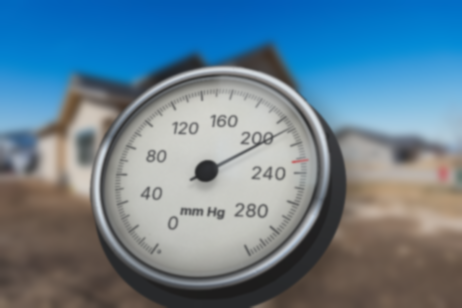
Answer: mmHg 210
